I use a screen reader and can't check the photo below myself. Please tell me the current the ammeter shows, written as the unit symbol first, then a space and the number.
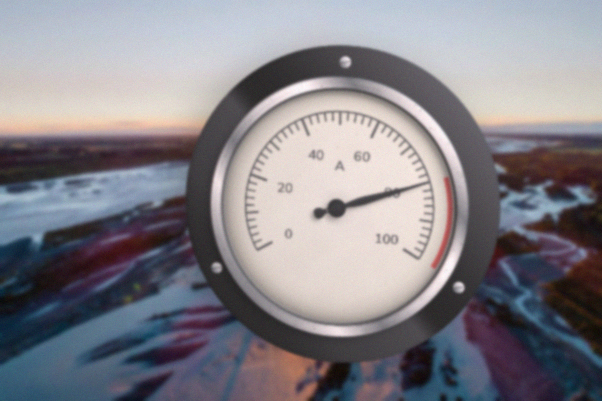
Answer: A 80
